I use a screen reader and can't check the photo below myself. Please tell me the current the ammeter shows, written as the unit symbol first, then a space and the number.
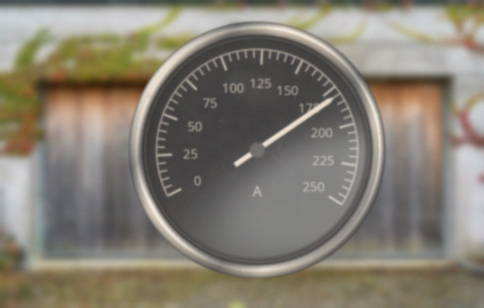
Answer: A 180
